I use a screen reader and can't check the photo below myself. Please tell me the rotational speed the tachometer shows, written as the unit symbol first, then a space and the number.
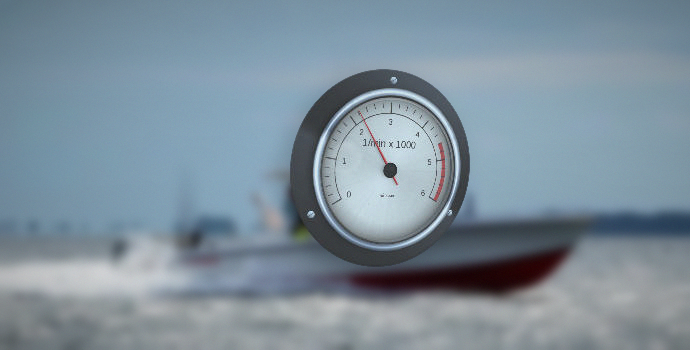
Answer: rpm 2200
